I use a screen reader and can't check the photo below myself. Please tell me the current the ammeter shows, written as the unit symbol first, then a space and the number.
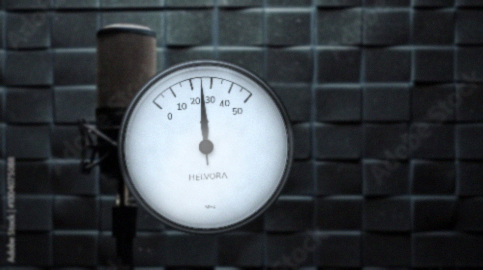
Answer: A 25
